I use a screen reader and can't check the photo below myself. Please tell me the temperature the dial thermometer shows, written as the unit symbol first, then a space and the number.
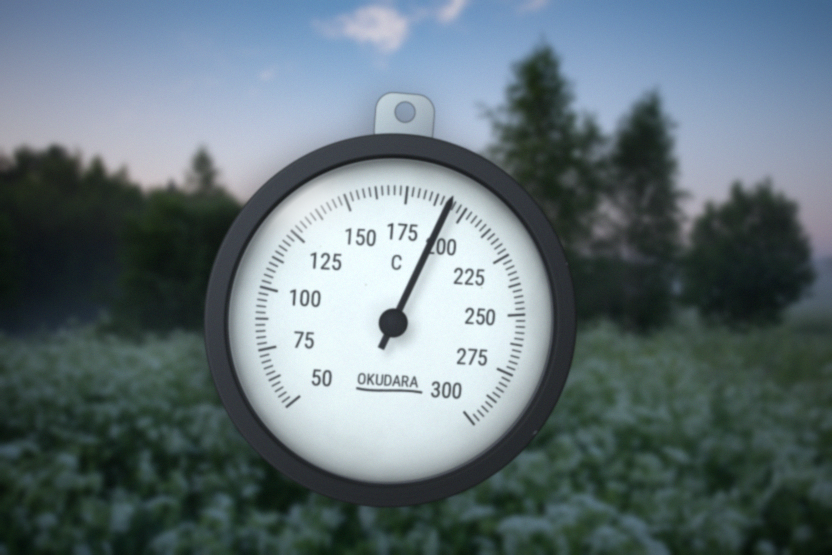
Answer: °C 192.5
